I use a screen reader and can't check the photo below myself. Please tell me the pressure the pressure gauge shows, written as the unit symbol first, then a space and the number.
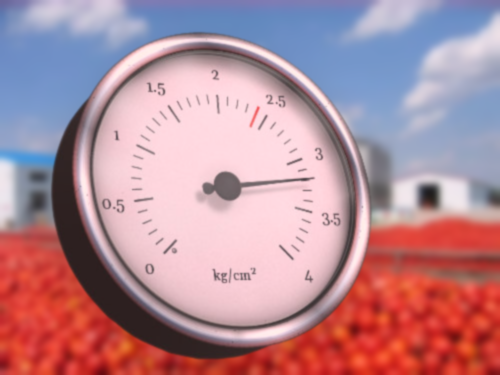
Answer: kg/cm² 3.2
